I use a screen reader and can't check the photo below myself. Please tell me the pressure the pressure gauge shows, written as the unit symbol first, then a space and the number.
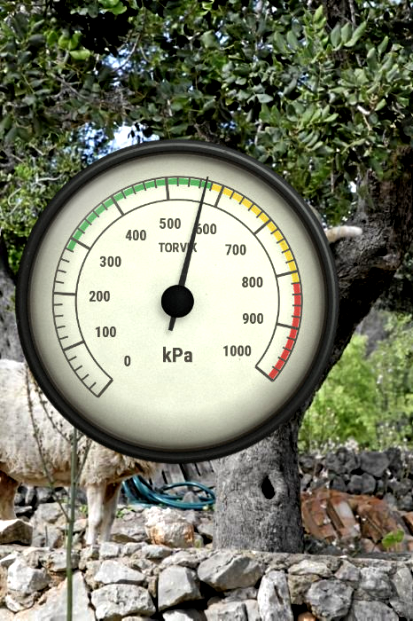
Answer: kPa 570
